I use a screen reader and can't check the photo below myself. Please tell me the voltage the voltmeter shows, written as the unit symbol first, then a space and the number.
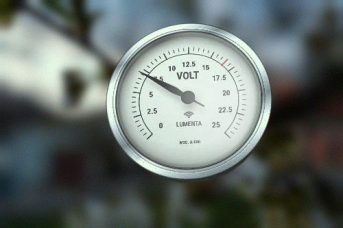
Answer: V 7
